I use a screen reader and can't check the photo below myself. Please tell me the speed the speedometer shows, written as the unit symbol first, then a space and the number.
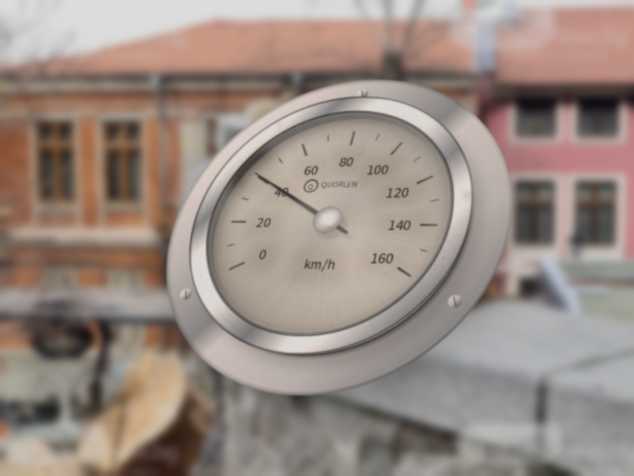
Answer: km/h 40
